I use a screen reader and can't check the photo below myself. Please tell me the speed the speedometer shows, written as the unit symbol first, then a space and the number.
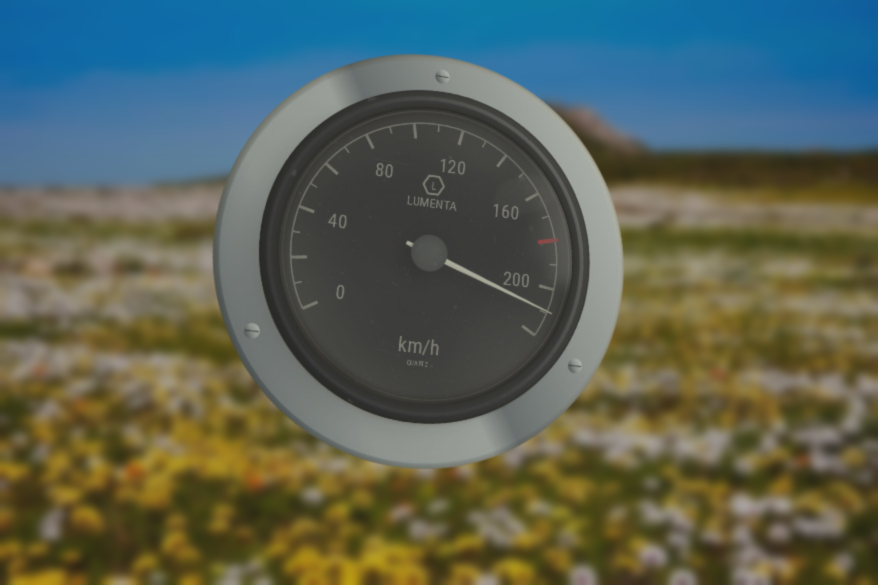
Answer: km/h 210
